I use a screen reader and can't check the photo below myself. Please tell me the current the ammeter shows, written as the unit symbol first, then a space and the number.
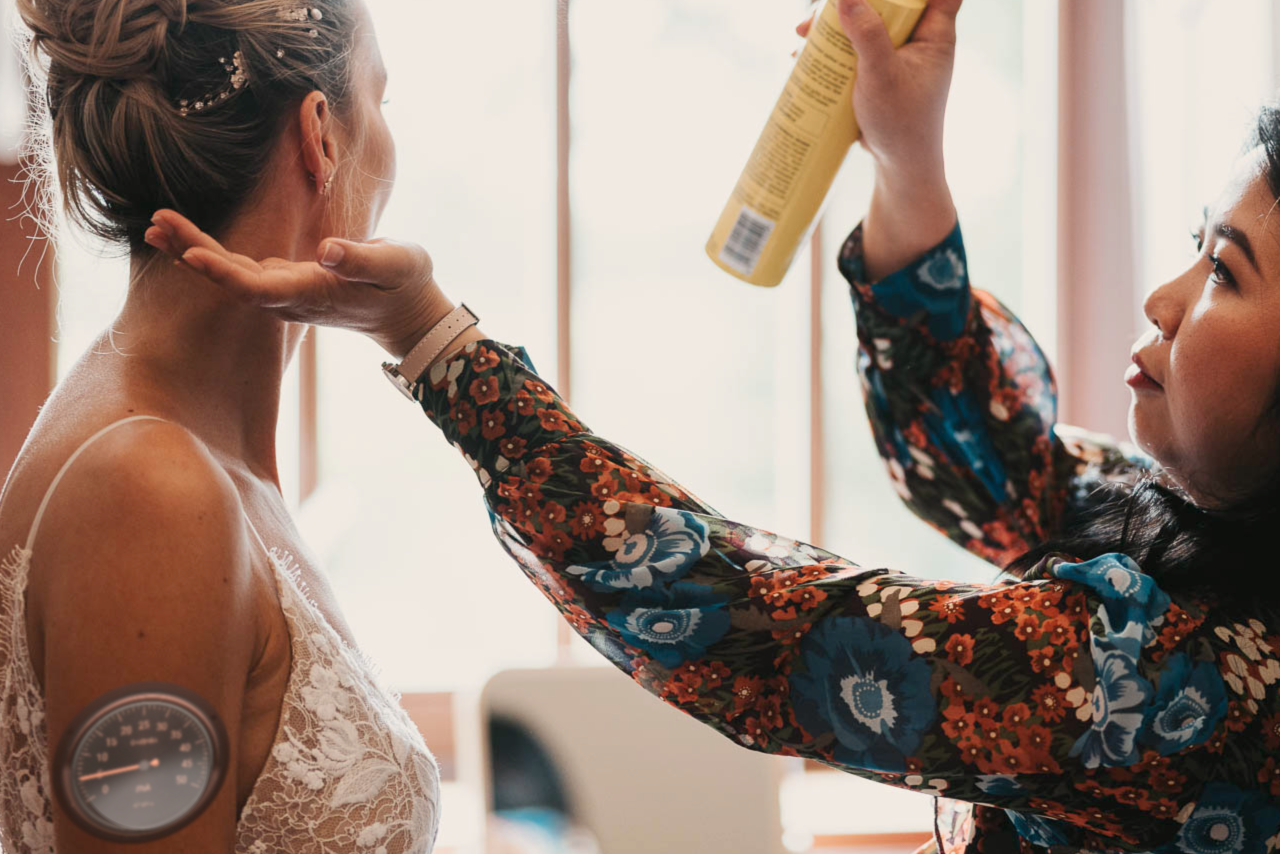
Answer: mA 5
